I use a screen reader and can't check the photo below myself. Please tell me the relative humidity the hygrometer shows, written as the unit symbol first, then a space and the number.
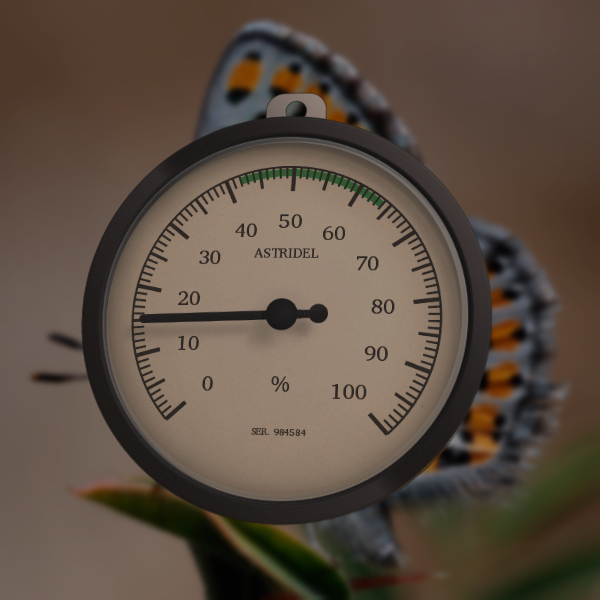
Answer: % 15
